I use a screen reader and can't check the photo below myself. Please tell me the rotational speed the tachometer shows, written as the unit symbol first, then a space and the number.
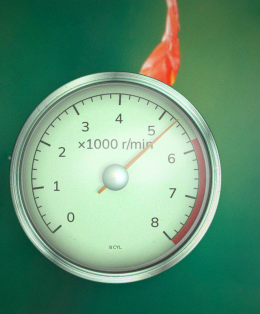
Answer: rpm 5300
